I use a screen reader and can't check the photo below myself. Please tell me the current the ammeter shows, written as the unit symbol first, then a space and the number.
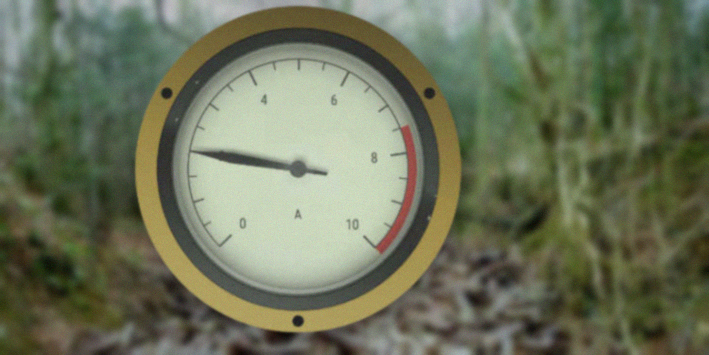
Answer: A 2
